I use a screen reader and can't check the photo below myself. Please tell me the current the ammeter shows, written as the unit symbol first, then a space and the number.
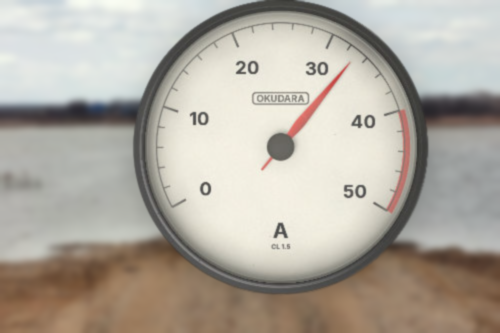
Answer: A 33
